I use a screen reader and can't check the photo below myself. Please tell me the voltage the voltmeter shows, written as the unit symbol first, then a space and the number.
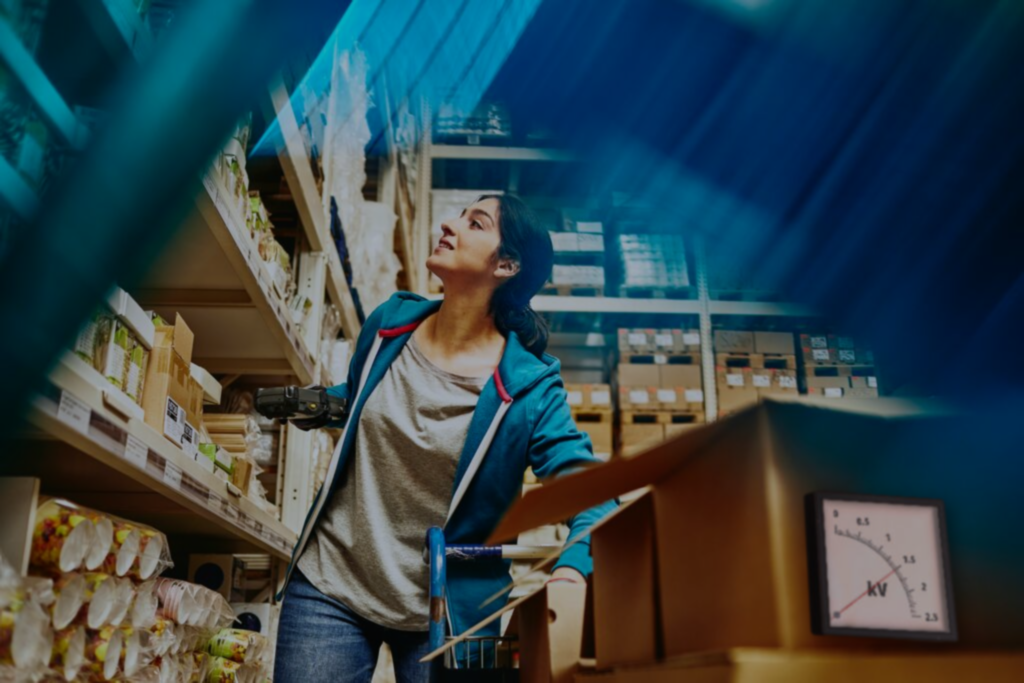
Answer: kV 1.5
